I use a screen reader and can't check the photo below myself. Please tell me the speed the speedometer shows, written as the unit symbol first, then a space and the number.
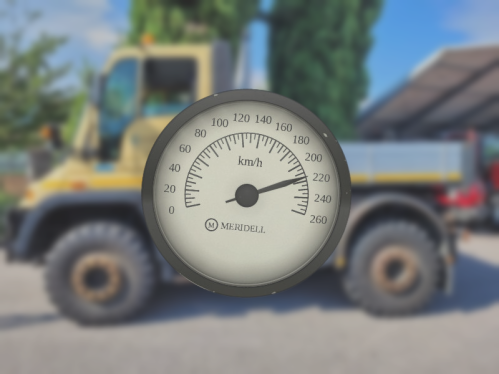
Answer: km/h 215
